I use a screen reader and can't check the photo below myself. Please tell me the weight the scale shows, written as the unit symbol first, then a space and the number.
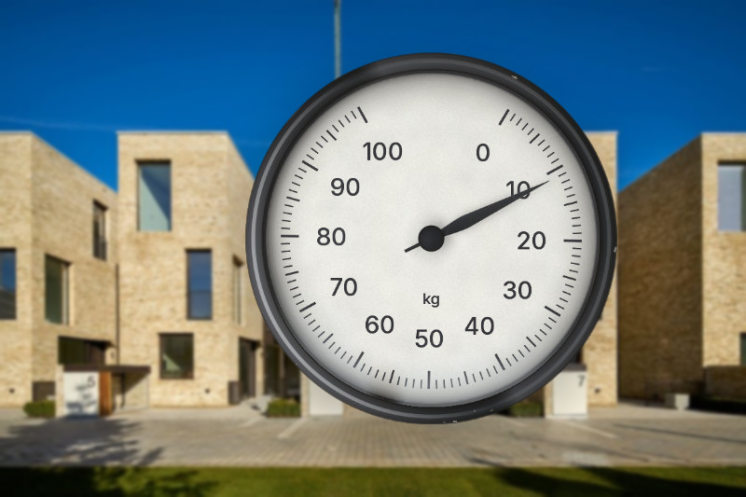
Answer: kg 11
